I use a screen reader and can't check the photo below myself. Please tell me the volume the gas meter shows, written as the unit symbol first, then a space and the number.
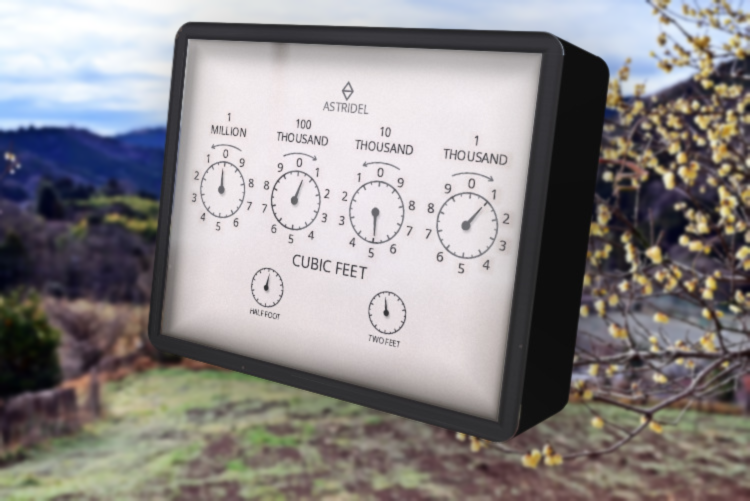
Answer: ft³ 5100
